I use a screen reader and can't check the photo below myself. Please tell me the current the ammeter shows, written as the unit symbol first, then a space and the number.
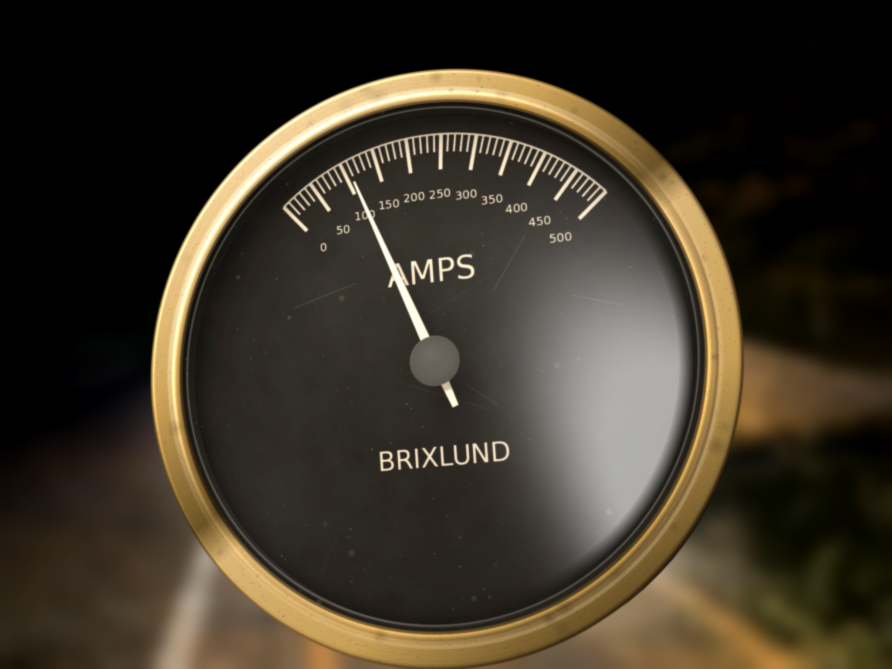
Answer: A 110
